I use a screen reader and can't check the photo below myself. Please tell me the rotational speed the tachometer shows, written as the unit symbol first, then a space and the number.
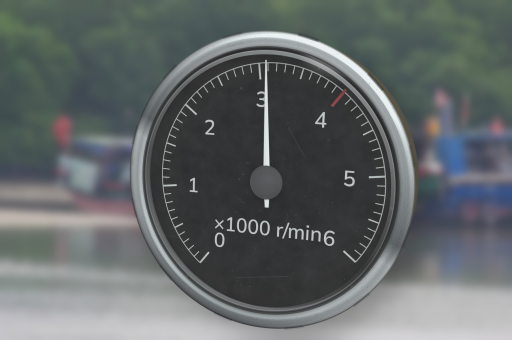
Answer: rpm 3100
